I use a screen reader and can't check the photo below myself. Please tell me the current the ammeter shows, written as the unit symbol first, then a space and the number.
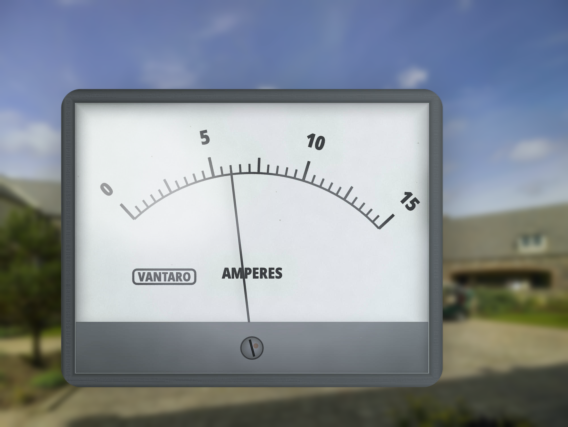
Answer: A 6
